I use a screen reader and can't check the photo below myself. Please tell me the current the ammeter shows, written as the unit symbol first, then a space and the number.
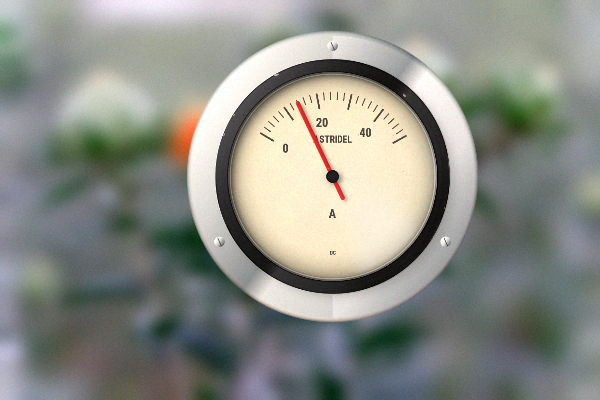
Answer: A 14
